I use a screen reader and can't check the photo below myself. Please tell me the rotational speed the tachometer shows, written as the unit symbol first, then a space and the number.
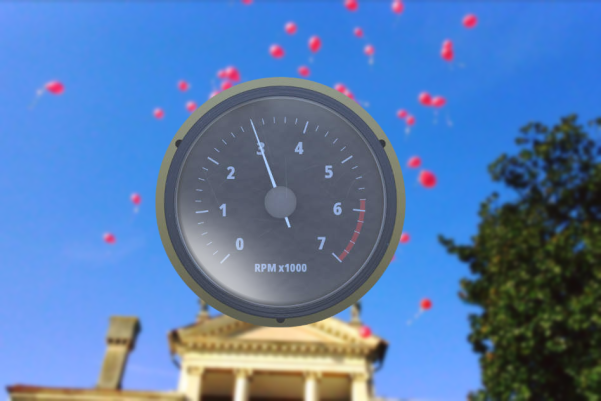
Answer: rpm 3000
